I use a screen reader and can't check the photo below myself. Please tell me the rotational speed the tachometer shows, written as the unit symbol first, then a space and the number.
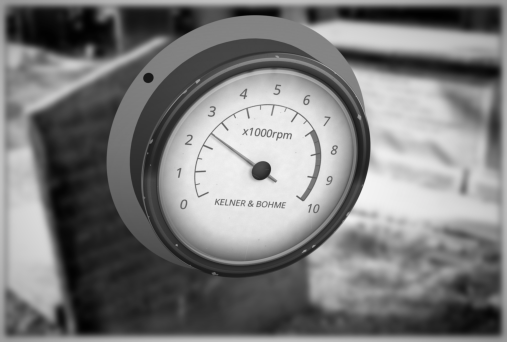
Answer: rpm 2500
